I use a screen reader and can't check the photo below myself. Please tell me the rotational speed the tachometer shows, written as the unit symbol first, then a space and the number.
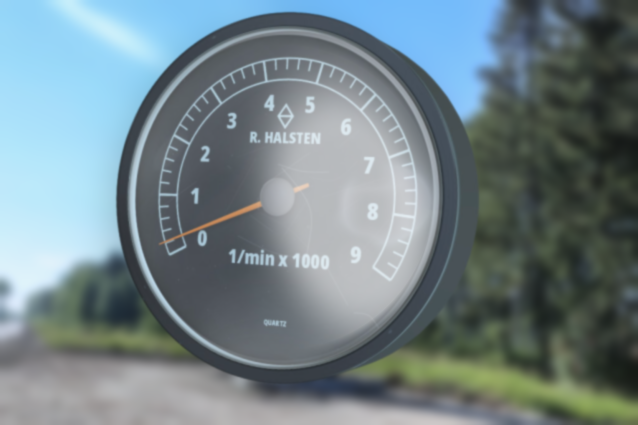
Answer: rpm 200
